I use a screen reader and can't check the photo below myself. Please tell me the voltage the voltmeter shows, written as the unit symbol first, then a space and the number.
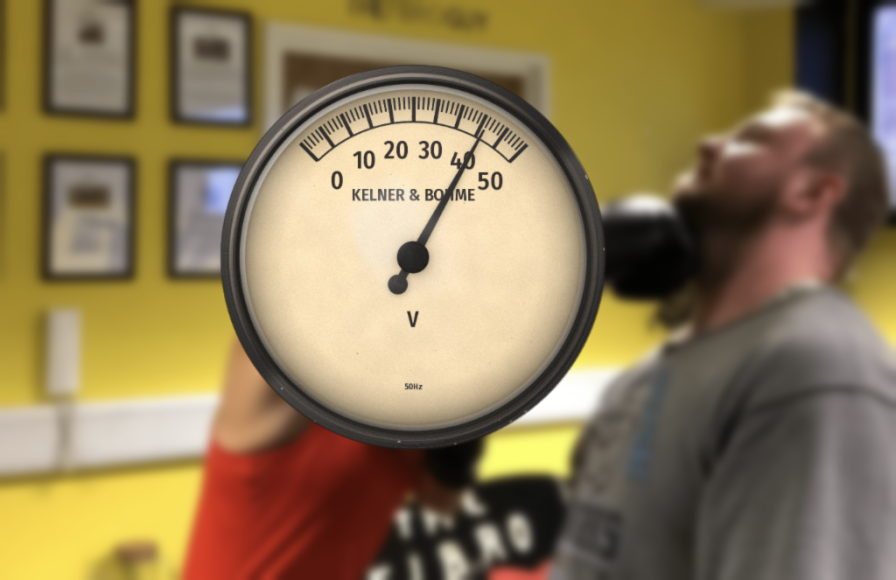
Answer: V 41
